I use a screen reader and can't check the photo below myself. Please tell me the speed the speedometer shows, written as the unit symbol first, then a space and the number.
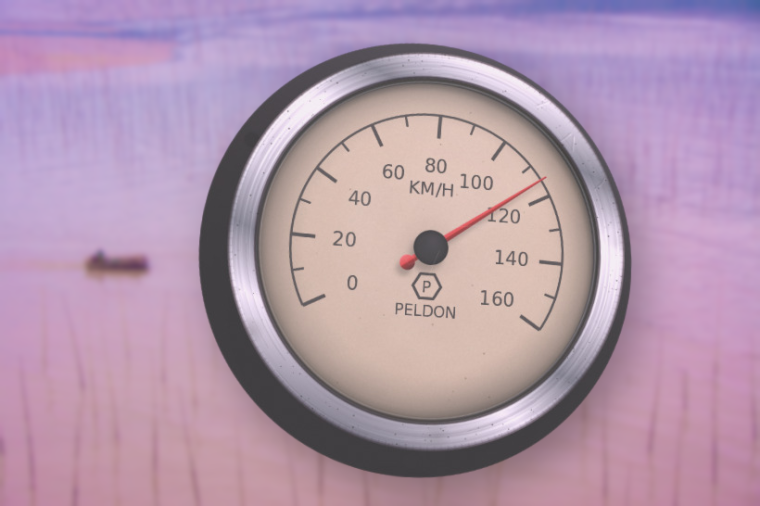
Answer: km/h 115
